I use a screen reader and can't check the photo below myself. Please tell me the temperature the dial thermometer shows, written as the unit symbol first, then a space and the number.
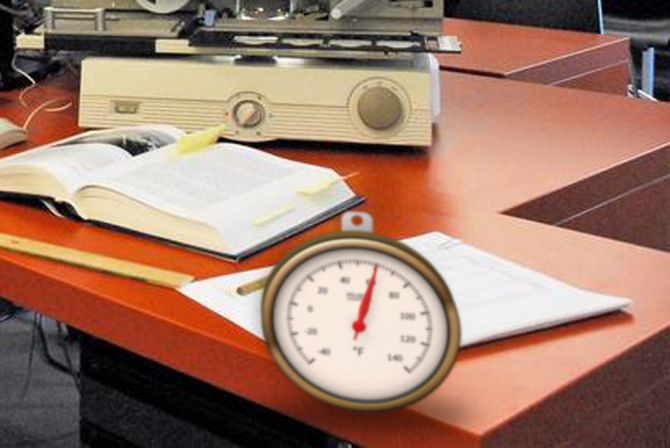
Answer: °F 60
